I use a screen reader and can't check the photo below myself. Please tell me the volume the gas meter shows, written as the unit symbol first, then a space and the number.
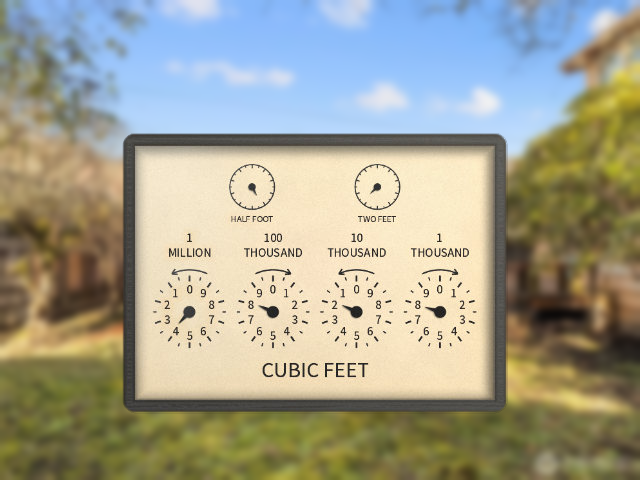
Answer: ft³ 381800
